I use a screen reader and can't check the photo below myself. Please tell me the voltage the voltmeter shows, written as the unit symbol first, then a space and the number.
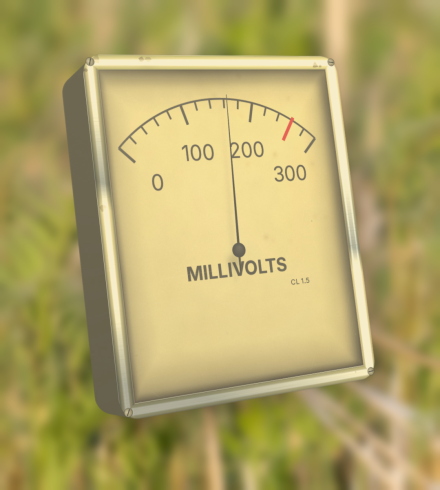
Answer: mV 160
